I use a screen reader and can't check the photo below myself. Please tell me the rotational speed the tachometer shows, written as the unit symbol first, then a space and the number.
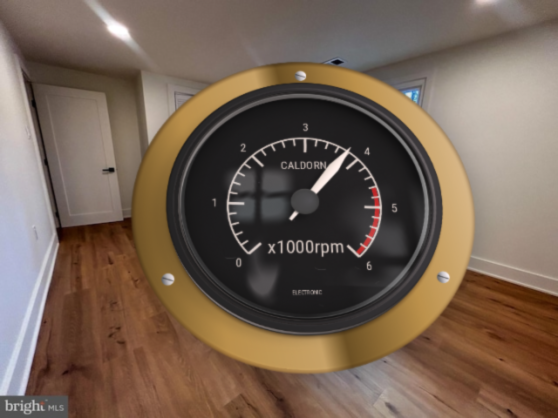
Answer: rpm 3800
